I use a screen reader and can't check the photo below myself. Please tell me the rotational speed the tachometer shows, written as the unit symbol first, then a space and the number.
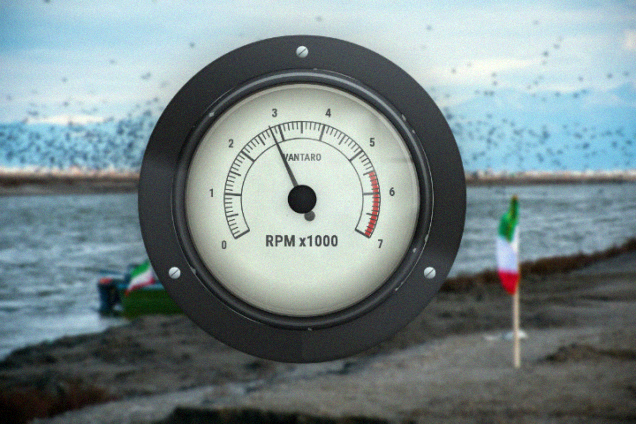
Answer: rpm 2800
